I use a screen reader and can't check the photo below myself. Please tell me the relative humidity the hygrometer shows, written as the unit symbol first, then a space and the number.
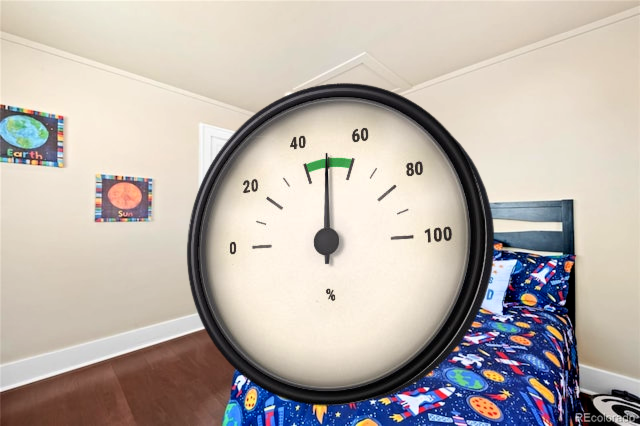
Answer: % 50
